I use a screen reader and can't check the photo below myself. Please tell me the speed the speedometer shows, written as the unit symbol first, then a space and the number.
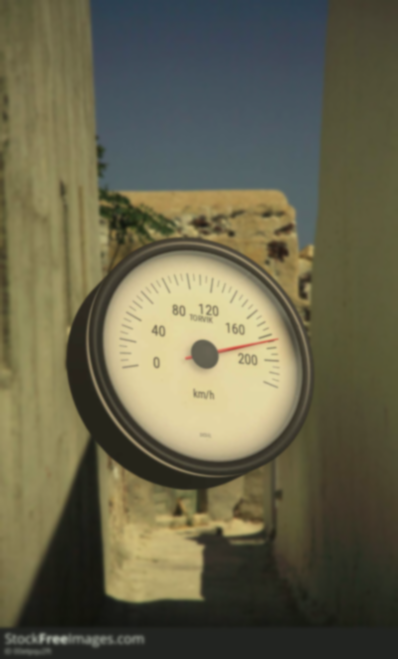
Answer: km/h 185
